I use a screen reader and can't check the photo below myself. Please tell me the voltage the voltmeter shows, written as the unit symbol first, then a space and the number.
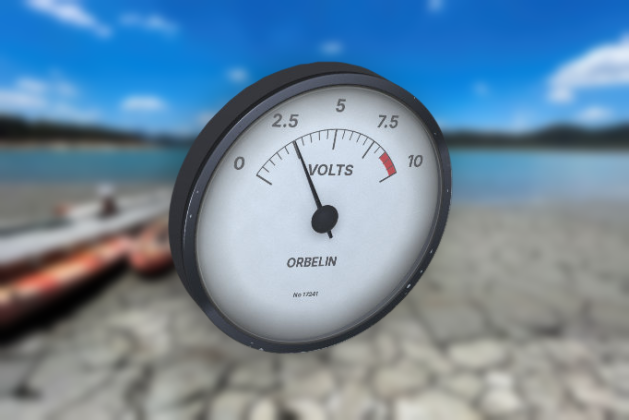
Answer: V 2.5
